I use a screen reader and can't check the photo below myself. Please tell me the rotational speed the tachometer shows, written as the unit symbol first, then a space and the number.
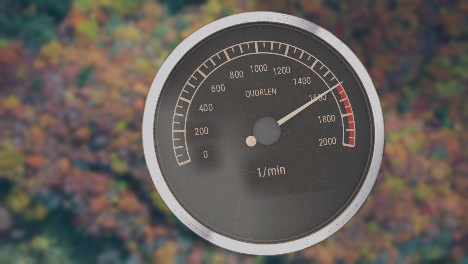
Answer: rpm 1600
